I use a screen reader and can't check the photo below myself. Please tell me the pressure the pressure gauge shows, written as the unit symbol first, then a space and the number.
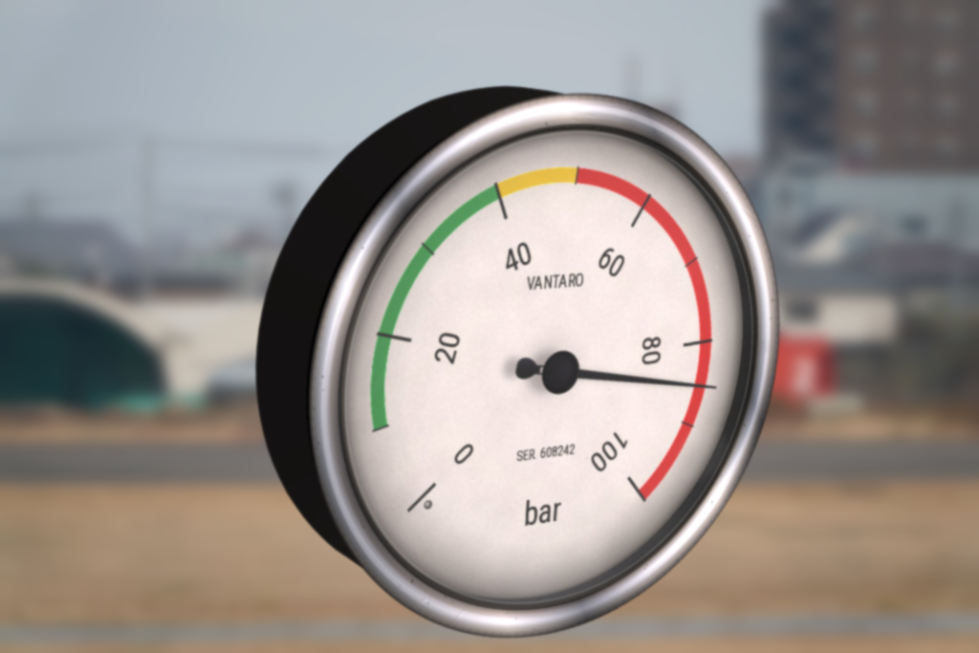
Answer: bar 85
